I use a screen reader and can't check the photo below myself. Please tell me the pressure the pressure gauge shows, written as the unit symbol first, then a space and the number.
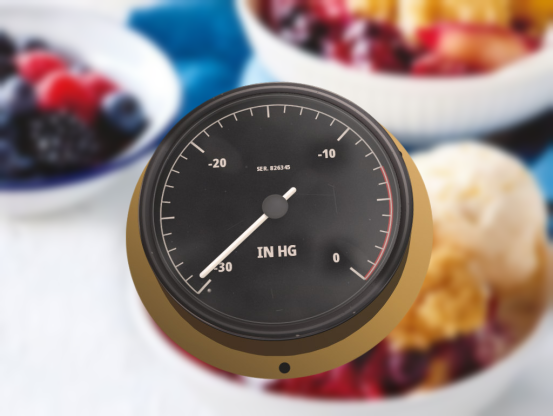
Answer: inHg -29.5
